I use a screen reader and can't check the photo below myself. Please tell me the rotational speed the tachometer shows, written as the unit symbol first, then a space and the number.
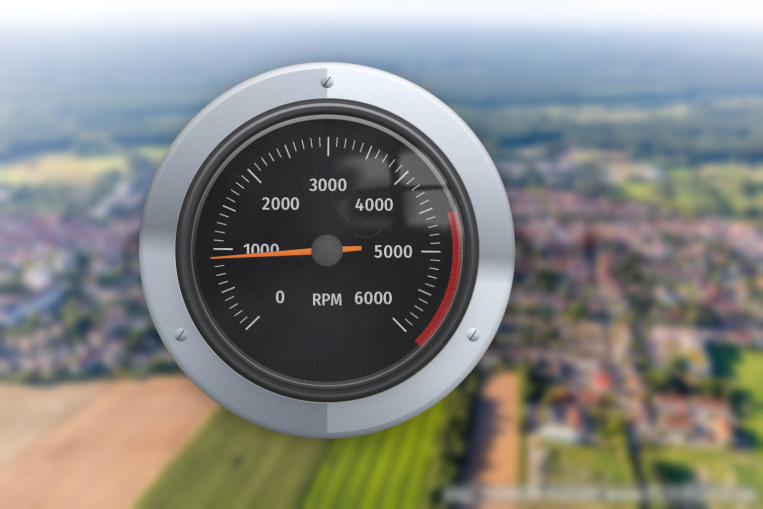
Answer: rpm 900
